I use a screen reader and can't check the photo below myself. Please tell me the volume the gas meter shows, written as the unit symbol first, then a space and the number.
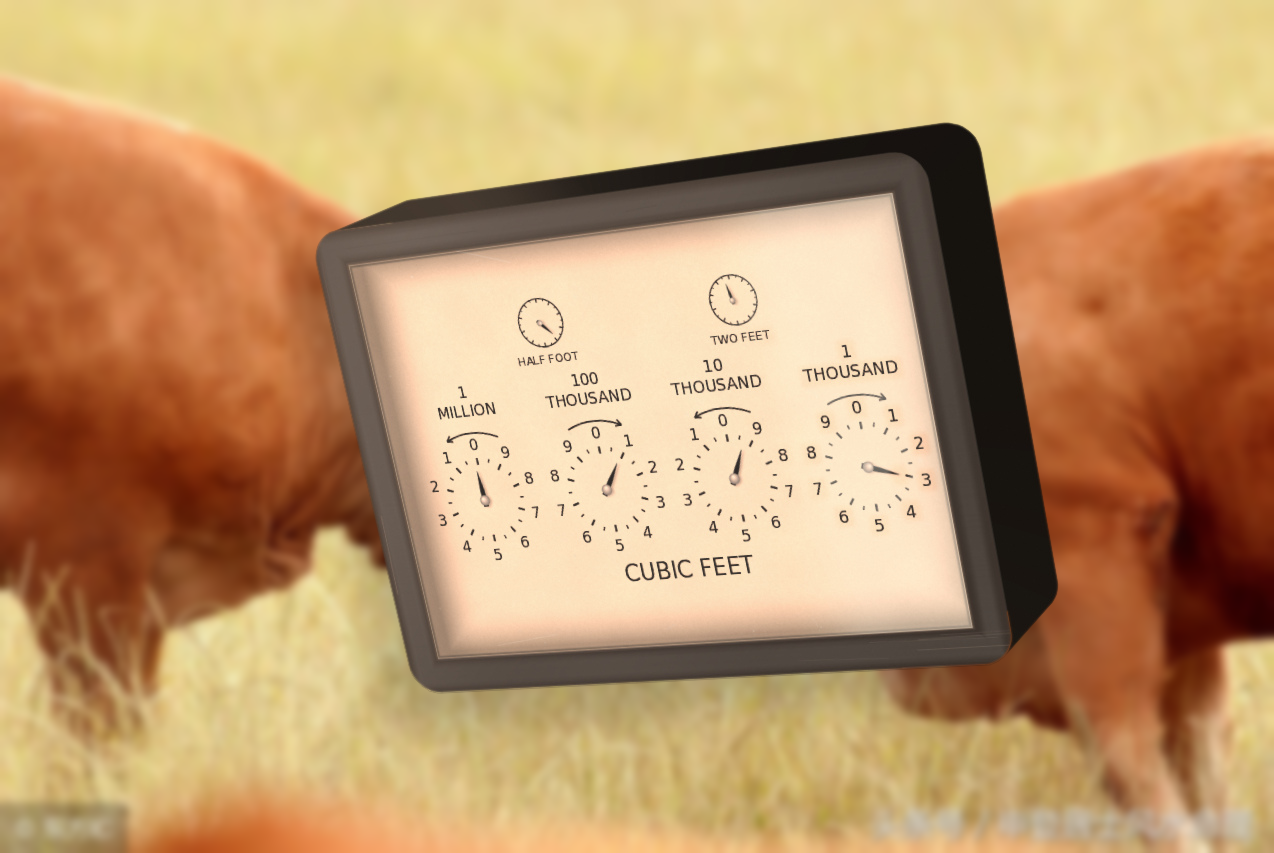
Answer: ft³ 9300
